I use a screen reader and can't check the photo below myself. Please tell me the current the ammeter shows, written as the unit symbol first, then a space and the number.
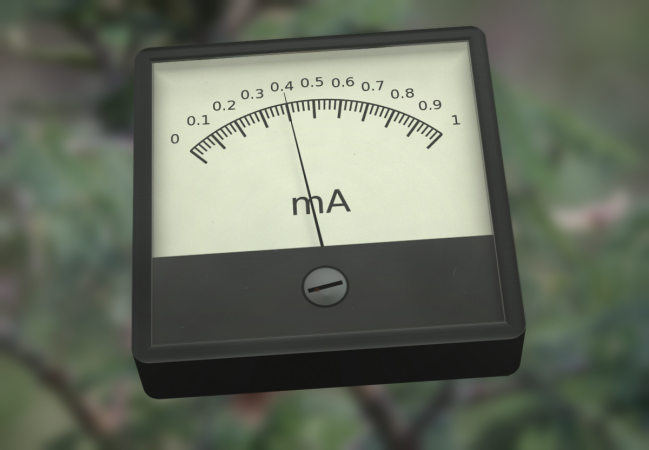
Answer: mA 0.4
